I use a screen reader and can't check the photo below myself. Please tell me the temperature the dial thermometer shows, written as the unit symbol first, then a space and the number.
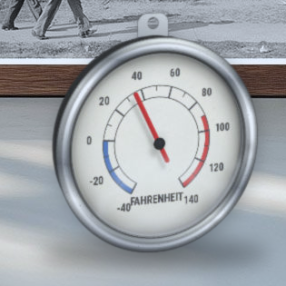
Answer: °F 35
